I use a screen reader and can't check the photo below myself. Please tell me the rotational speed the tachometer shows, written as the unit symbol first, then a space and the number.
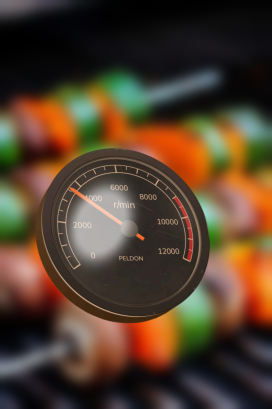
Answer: rpm 3500
